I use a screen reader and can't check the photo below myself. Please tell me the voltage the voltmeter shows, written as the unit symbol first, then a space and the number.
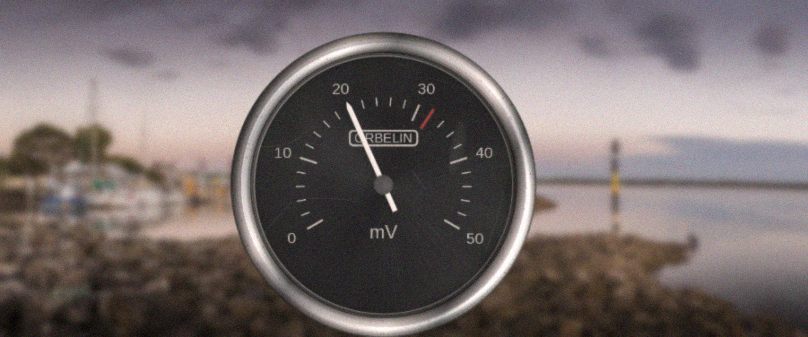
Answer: mV 20
